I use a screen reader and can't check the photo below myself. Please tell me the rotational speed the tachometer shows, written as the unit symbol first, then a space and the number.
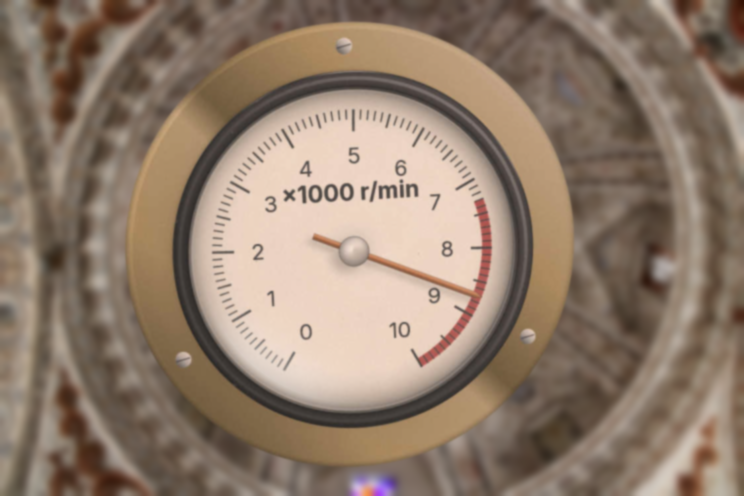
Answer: rpm 8700
